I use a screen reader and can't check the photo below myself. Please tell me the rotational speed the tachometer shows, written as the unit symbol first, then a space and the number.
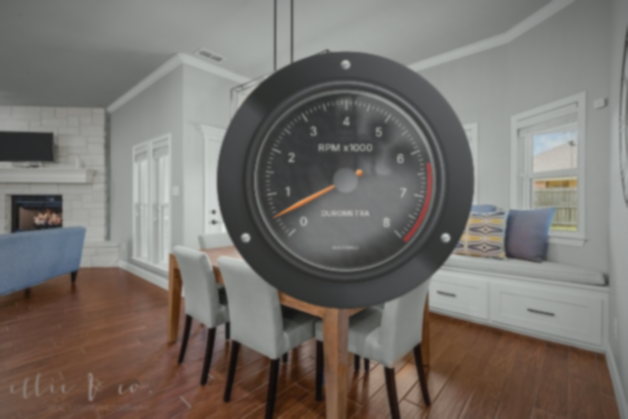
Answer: rpm 500
